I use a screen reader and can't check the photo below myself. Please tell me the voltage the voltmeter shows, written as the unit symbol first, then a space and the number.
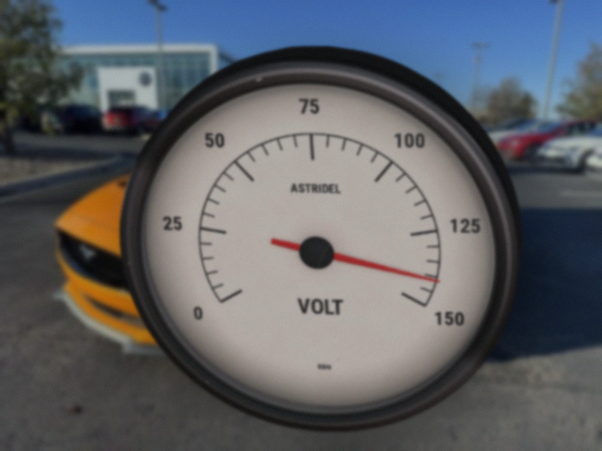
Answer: V 140
